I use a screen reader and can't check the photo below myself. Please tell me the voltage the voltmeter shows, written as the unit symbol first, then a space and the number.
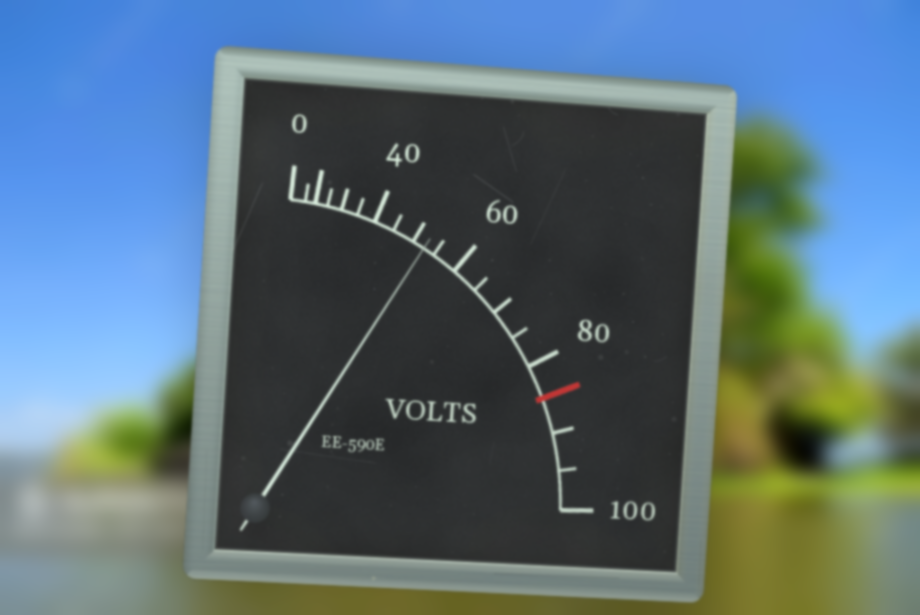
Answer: V 52.5
